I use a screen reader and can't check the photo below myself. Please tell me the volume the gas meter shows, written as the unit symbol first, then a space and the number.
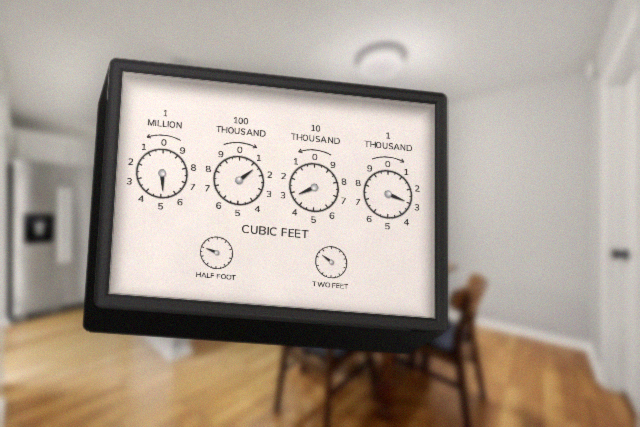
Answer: ft³ 513300
